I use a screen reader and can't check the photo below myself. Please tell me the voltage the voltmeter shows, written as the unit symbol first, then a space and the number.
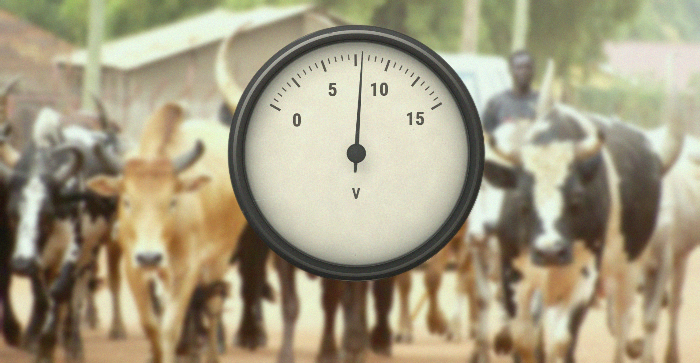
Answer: V 8
